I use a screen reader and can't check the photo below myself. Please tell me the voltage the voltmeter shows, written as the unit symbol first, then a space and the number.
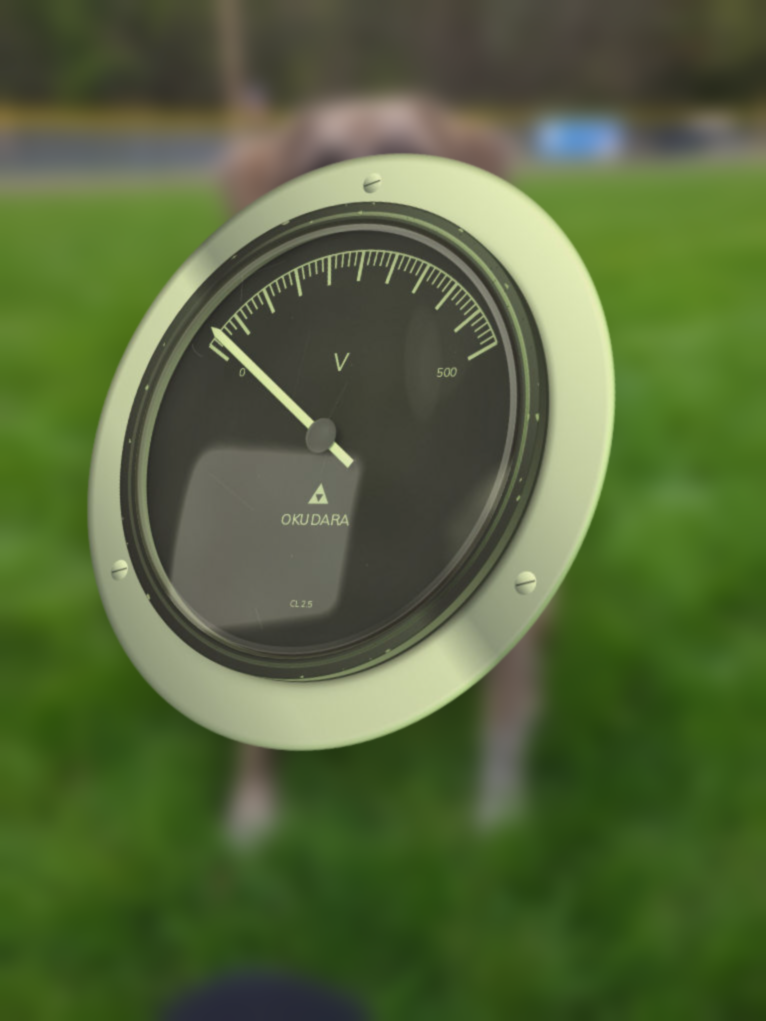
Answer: V 20
